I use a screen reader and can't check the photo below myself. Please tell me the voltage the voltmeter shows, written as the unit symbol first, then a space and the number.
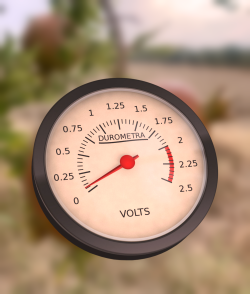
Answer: V 0.05
